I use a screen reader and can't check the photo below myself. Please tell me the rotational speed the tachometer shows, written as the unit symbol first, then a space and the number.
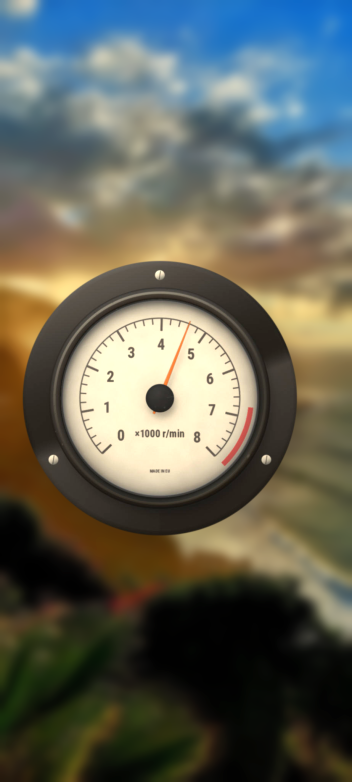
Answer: rpm 4600
